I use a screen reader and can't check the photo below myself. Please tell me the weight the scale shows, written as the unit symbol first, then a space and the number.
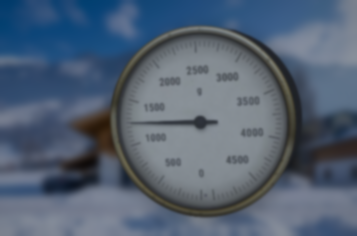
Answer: g 1250
